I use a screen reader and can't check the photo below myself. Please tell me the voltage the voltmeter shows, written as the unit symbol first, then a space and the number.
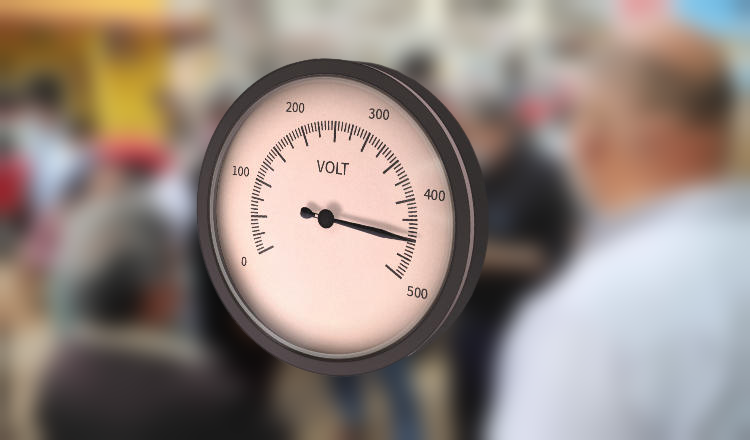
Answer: V 450
